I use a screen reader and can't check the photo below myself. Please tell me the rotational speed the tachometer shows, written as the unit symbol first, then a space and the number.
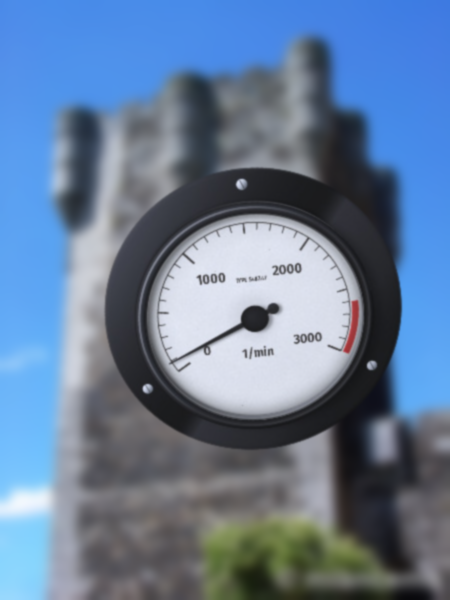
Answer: rpm 100
